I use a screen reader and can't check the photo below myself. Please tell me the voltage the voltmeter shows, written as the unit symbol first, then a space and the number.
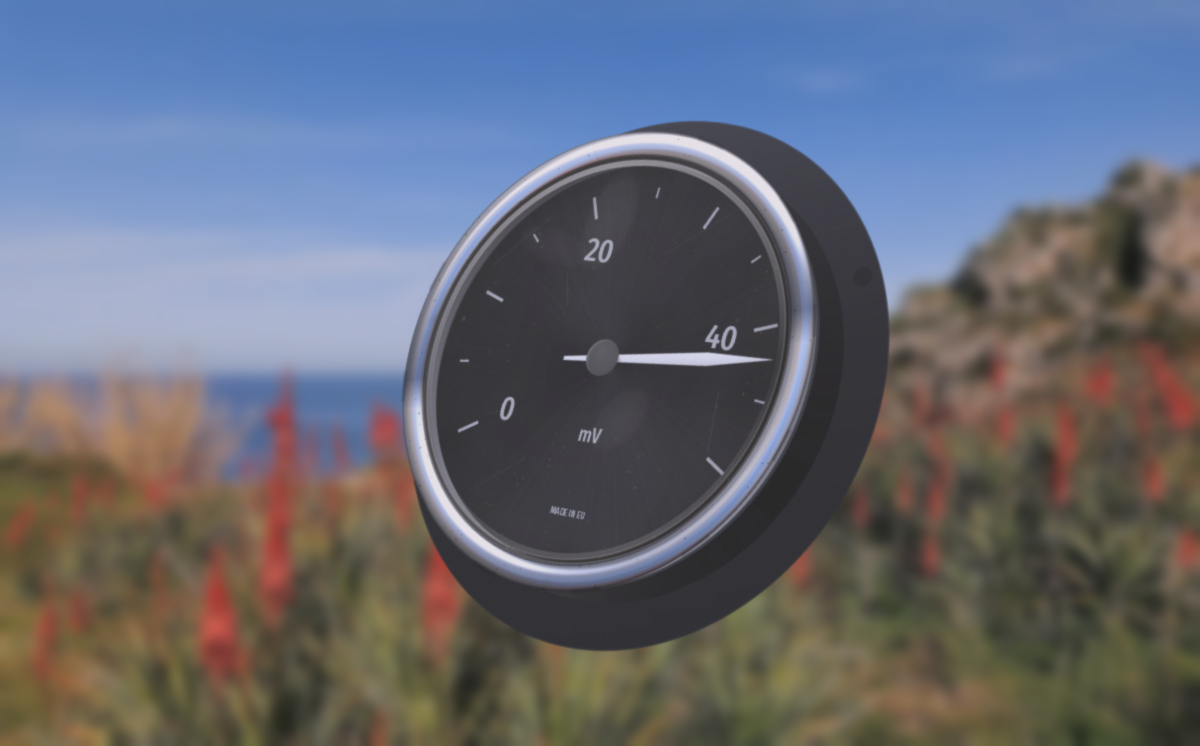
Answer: mV 42.5
